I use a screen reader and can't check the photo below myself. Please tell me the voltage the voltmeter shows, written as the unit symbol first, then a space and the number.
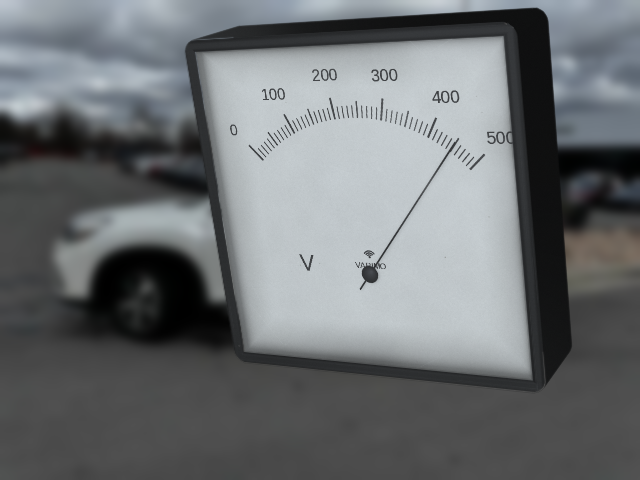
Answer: V 450
